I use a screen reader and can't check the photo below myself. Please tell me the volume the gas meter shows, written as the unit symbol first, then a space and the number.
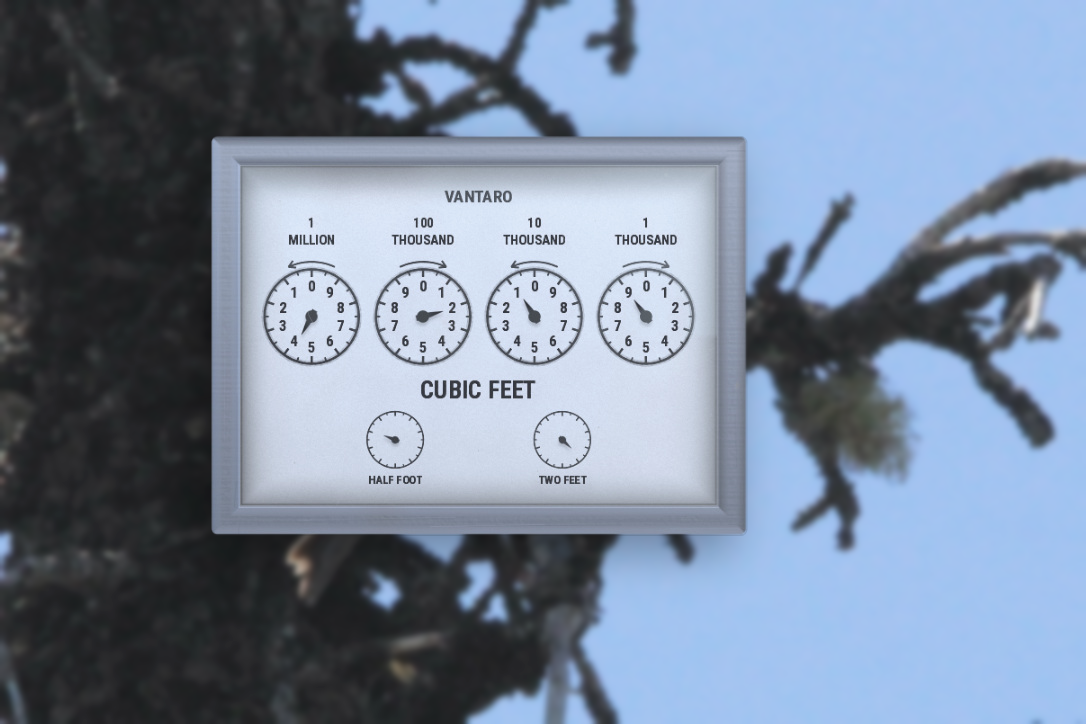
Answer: ft³ 420900
